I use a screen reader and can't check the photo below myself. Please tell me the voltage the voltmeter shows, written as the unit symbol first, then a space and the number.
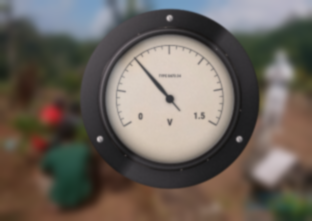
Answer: V 0.5
